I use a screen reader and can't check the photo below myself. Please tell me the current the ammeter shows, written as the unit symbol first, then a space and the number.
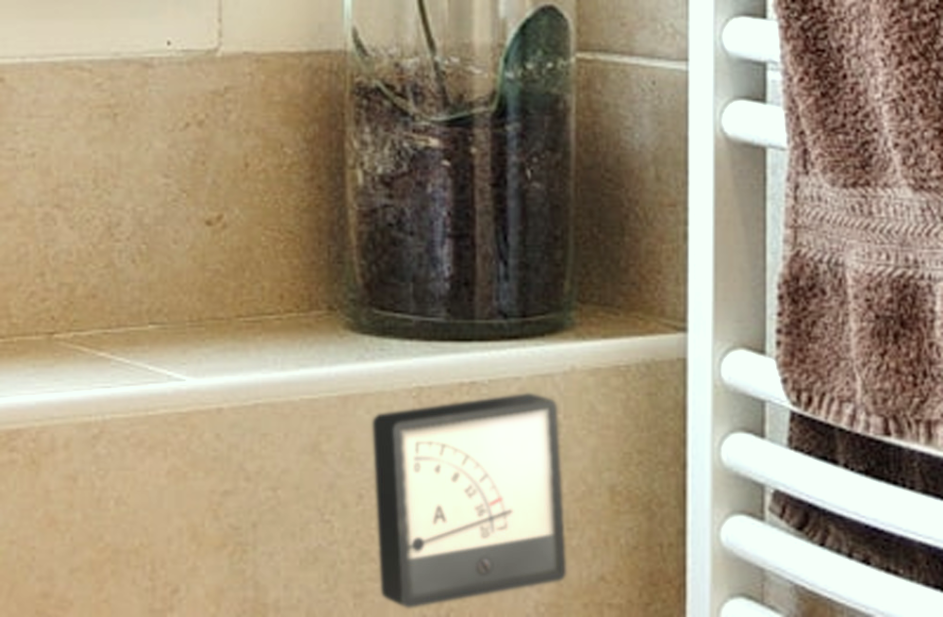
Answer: A 18
